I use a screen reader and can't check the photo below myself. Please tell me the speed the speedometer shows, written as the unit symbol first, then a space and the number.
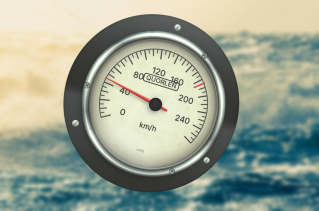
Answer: km/h 45
